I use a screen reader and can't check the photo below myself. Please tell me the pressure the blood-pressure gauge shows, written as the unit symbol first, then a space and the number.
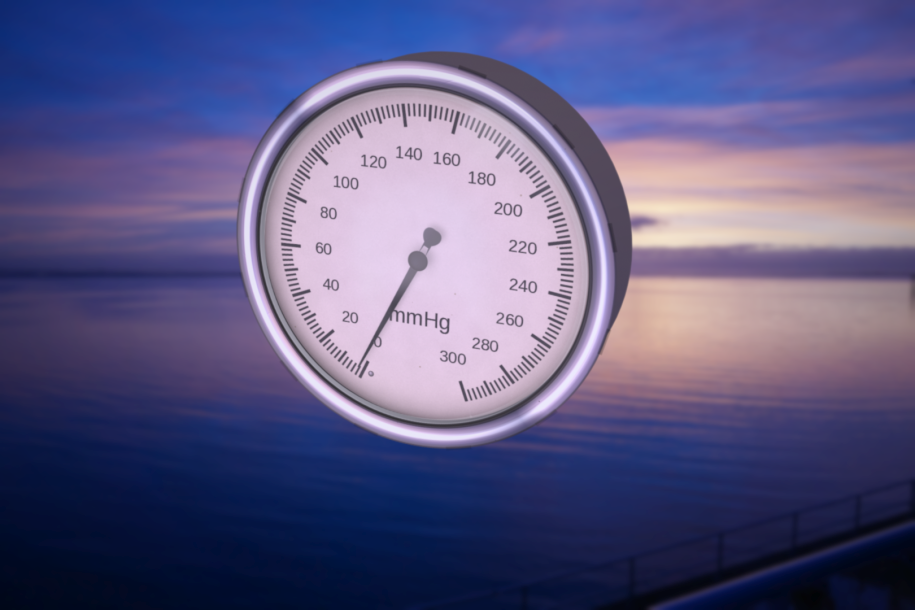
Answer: mmHg 2
